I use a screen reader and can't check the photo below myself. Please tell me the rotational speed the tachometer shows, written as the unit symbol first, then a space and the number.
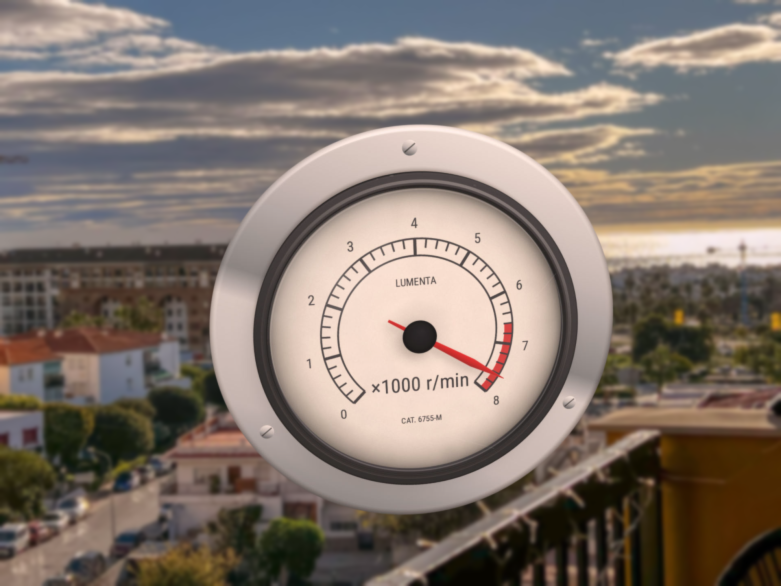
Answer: rpm 7600
